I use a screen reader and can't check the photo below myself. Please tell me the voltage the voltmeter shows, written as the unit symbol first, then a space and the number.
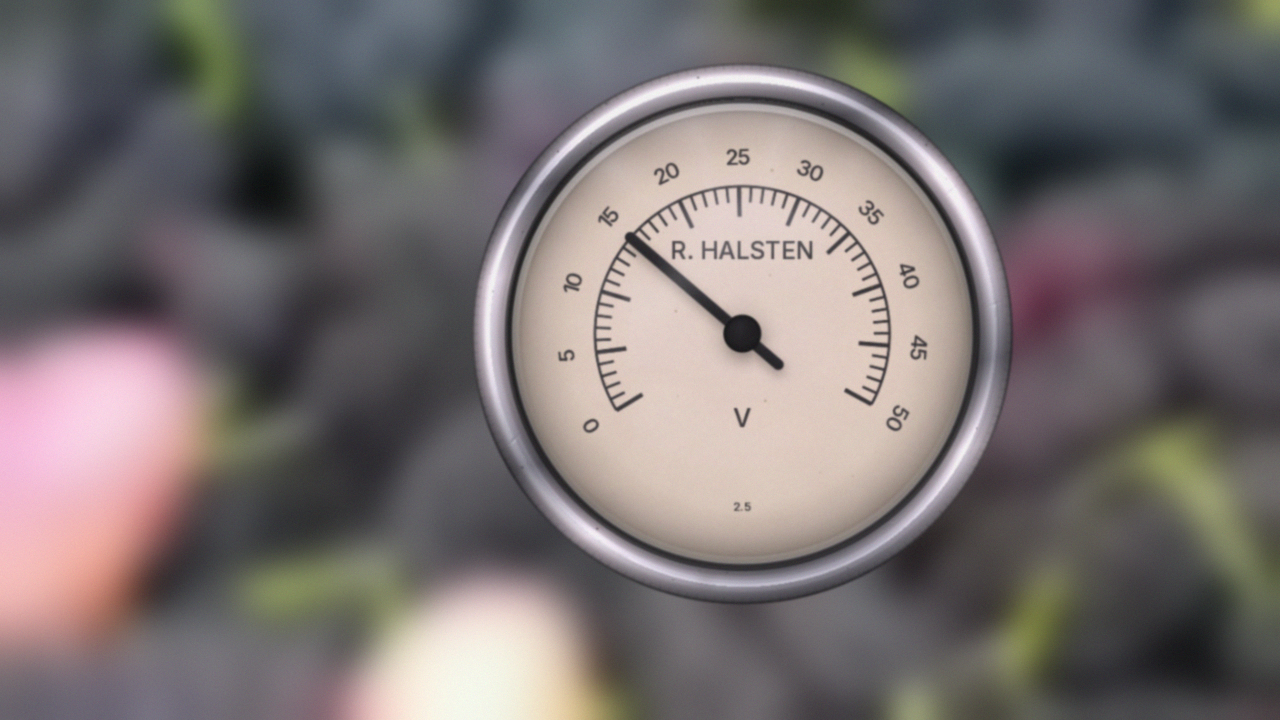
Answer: V 15
